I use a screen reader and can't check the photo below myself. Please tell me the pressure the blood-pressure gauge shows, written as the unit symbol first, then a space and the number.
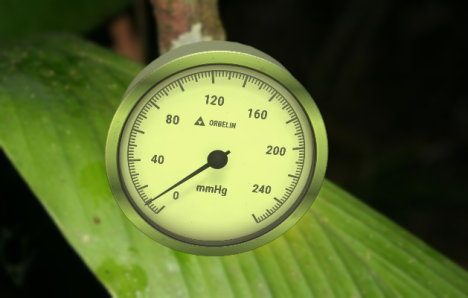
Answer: mmHg 10
